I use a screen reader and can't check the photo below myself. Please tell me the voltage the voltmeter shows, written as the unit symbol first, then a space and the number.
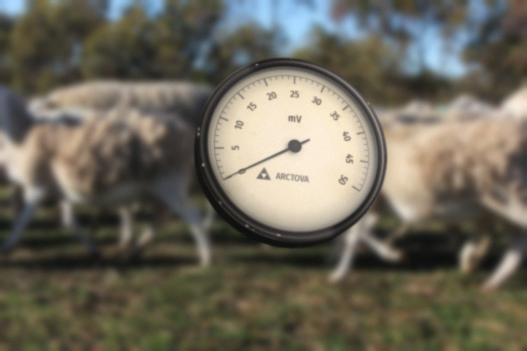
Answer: mV 0
